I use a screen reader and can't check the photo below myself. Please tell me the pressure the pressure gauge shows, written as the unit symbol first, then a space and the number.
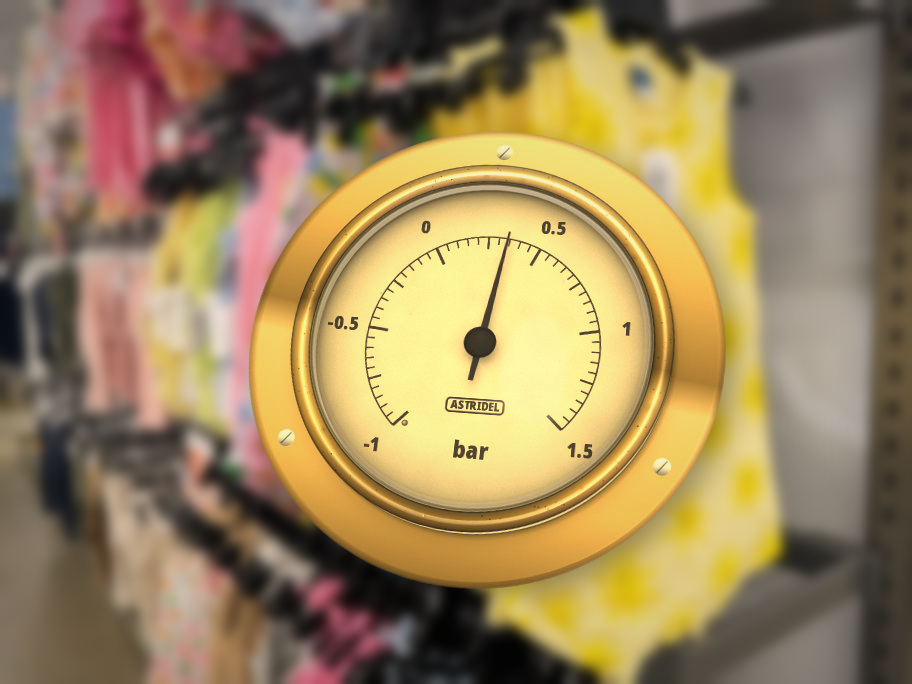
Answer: bar 0.35
